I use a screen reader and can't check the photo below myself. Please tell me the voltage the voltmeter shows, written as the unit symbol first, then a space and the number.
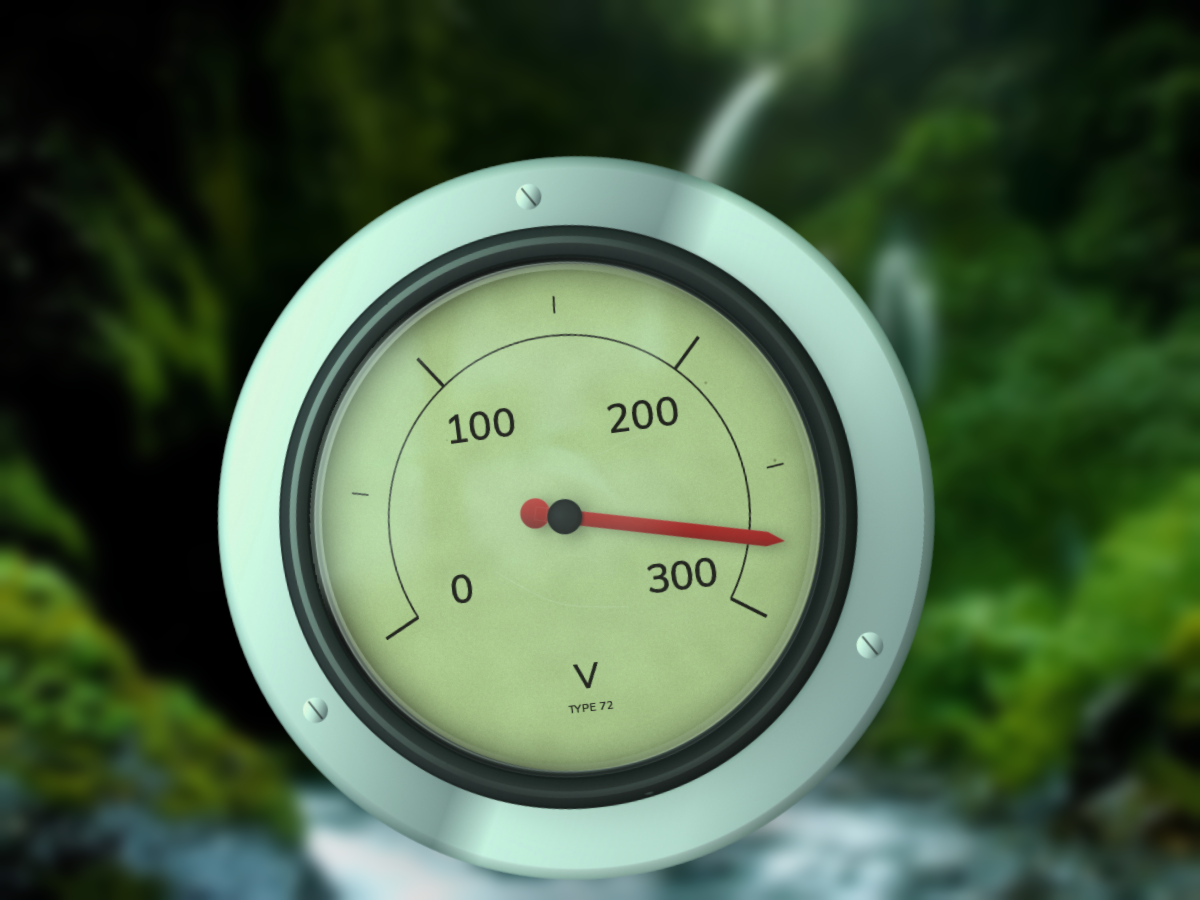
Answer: V 275
